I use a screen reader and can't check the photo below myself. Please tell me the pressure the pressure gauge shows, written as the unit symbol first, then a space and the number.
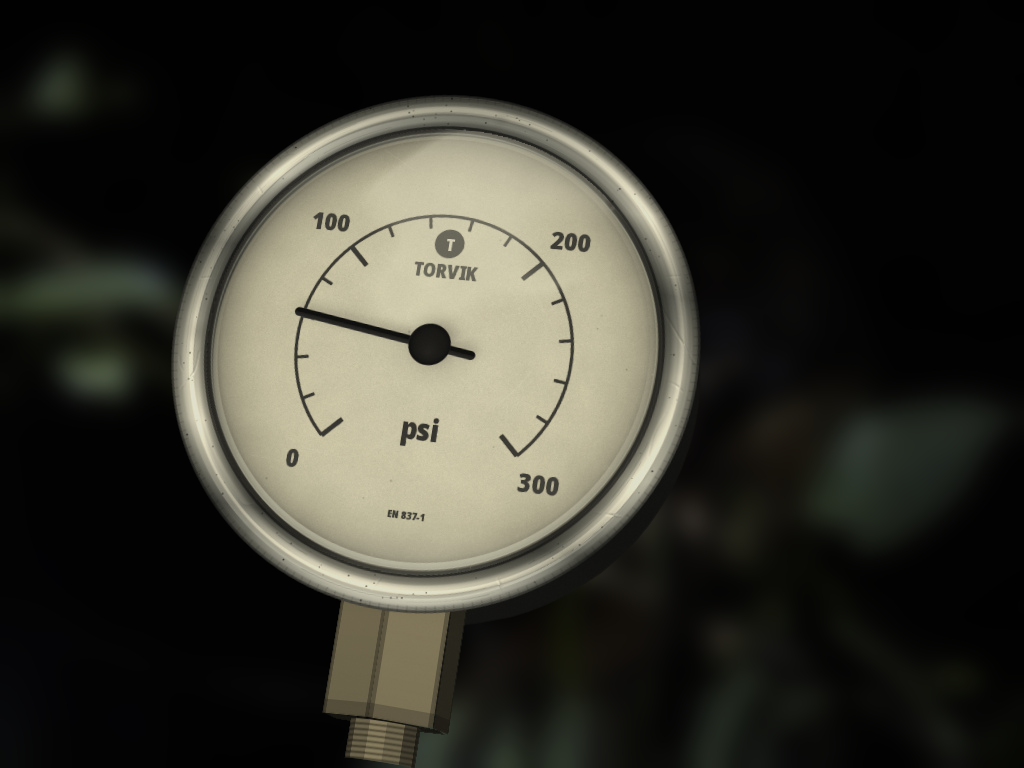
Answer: psi 60
